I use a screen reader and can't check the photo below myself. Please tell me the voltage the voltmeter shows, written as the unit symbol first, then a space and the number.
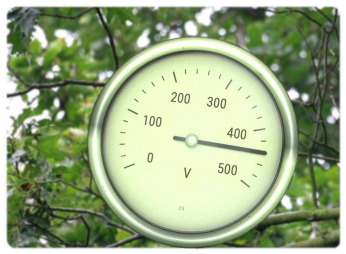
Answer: V 440
